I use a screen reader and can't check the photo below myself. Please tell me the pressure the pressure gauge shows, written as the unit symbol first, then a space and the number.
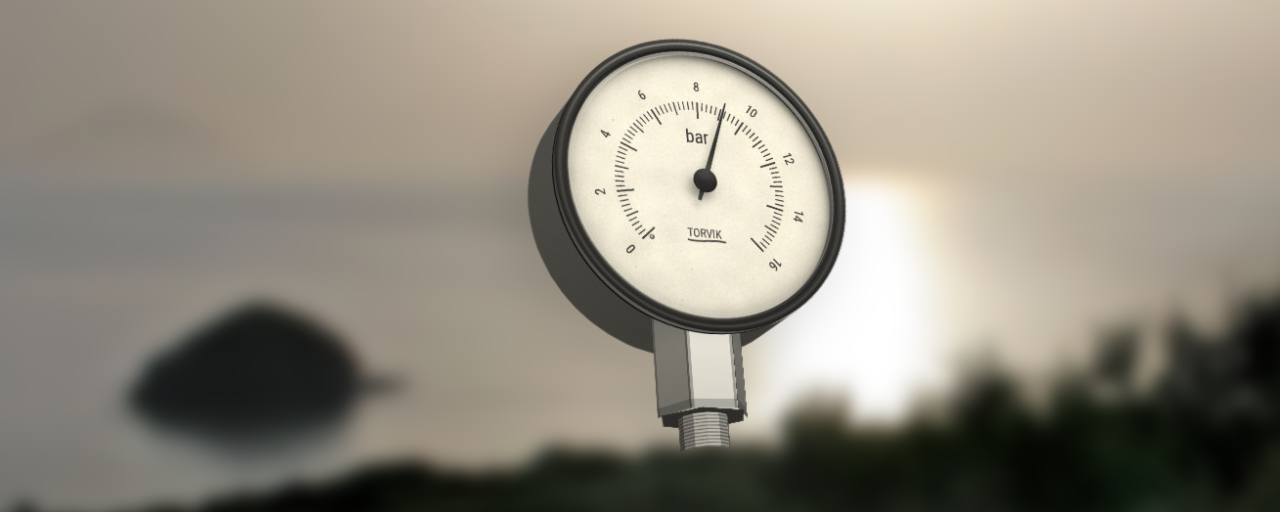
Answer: bar 9
